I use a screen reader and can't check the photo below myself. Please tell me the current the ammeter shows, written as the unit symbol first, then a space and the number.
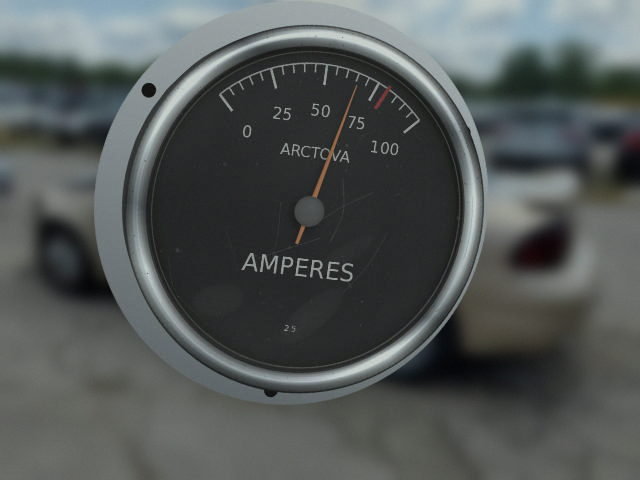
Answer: A 65
